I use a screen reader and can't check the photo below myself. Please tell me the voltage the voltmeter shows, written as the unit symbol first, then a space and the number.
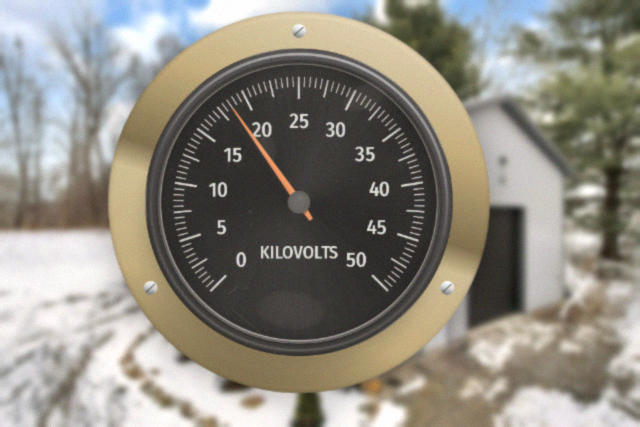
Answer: kV 18.5
